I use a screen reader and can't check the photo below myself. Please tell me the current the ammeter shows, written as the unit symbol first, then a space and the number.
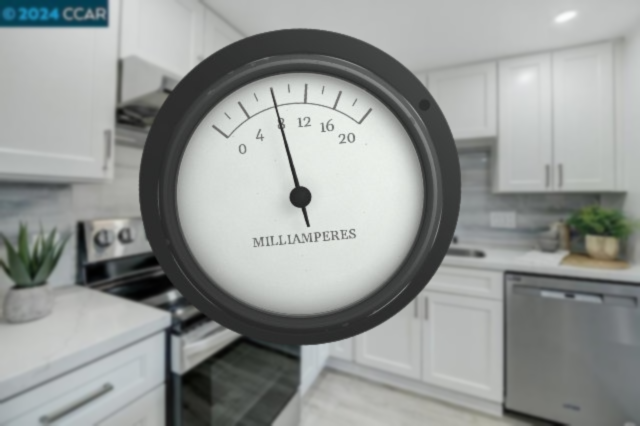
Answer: mA 8
